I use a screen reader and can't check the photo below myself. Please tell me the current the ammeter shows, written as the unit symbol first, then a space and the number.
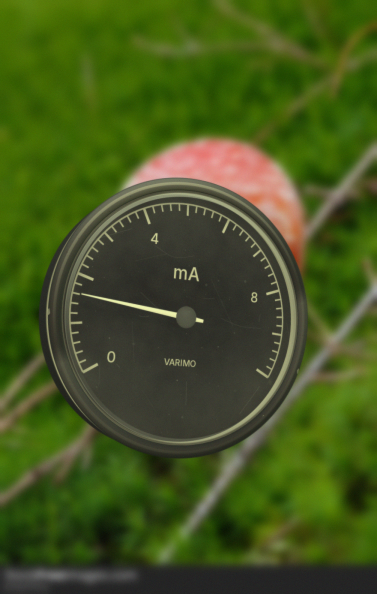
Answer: mA 1.6
